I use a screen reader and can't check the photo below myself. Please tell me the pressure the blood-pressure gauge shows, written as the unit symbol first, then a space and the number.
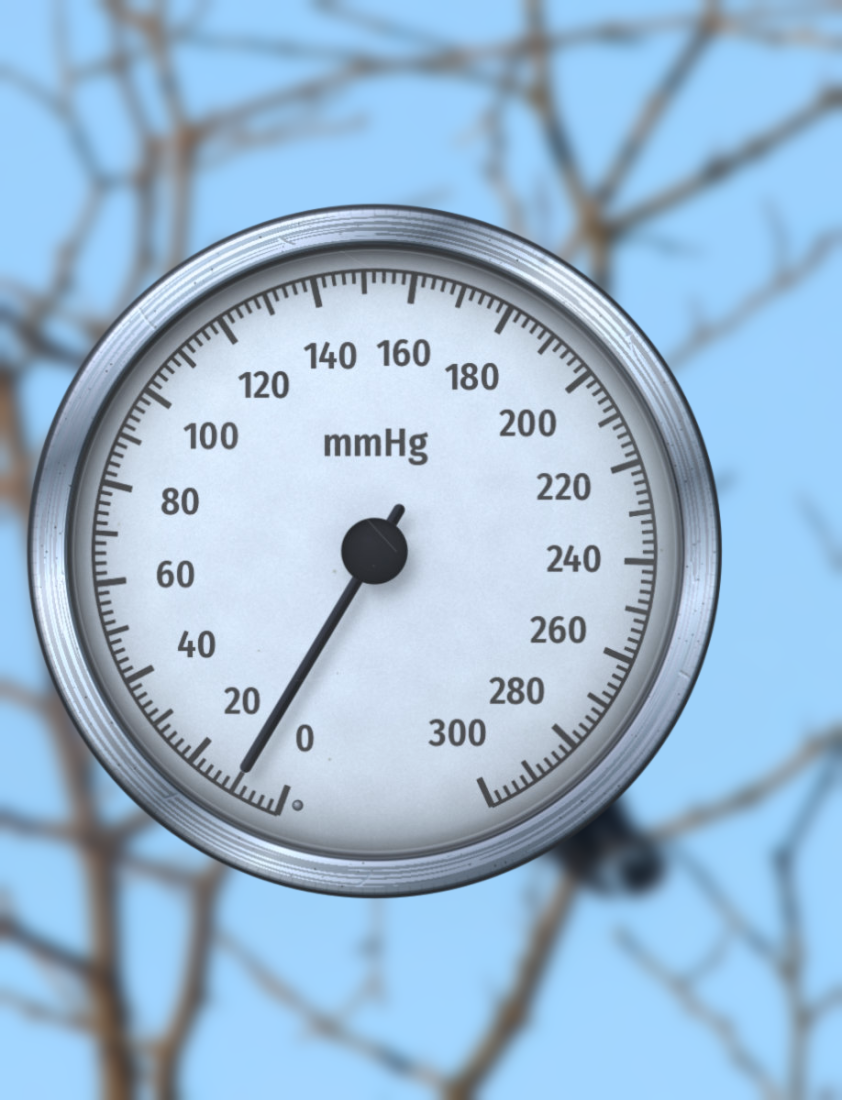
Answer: mmHg 10
